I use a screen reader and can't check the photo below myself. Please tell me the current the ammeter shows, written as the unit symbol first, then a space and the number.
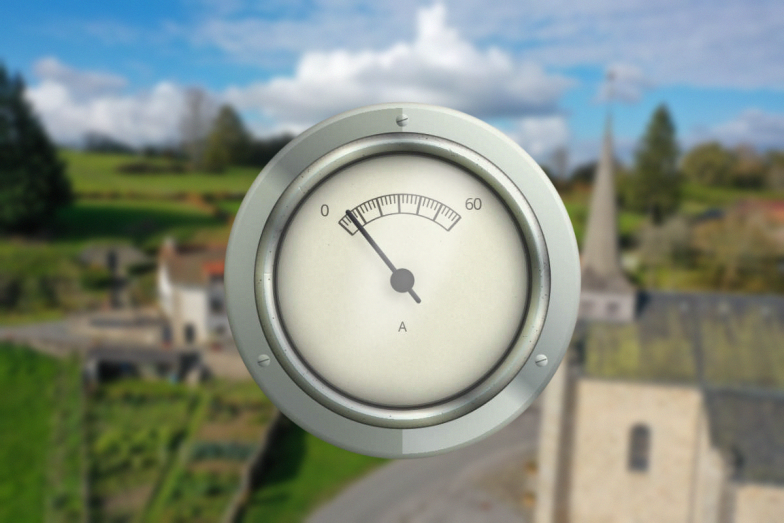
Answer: A 6
